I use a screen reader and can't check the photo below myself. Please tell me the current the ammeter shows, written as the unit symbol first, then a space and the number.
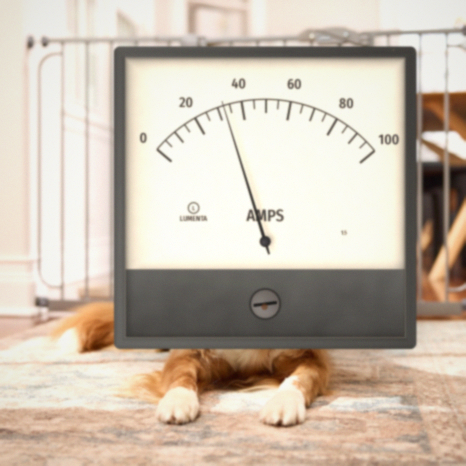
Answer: A 32.5
